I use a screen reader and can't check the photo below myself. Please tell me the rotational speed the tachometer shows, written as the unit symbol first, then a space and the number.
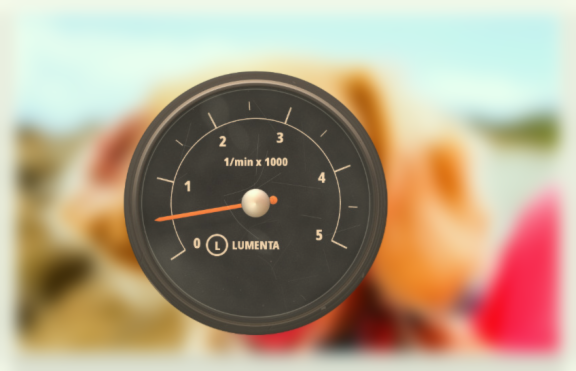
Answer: rpm 500
